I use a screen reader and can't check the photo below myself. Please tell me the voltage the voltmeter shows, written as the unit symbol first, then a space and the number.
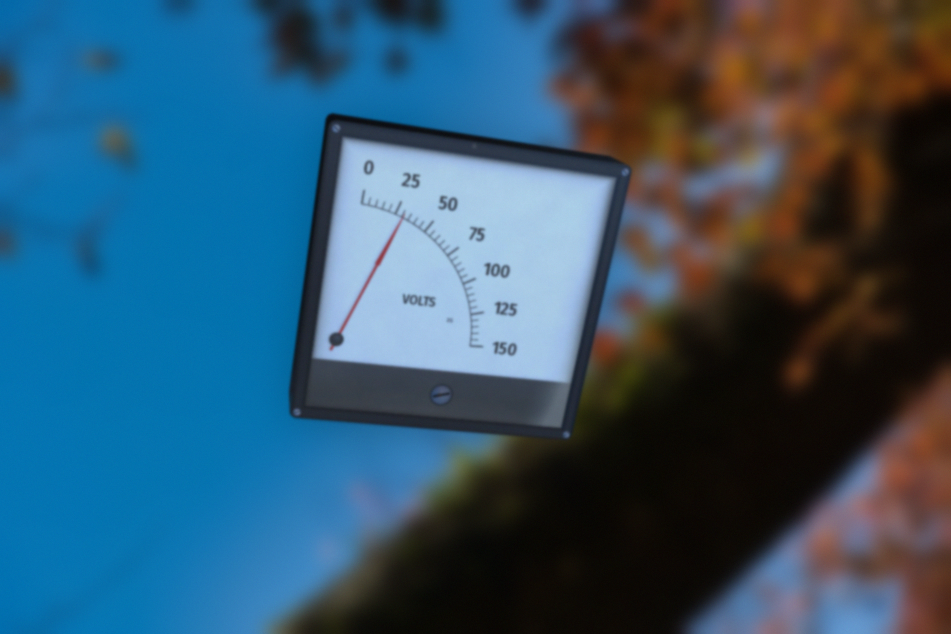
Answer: V 30
